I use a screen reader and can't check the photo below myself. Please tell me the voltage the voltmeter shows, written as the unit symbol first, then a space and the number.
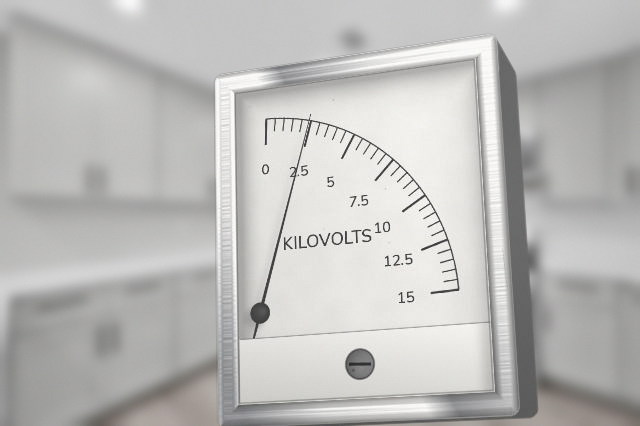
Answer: kV 2.5
